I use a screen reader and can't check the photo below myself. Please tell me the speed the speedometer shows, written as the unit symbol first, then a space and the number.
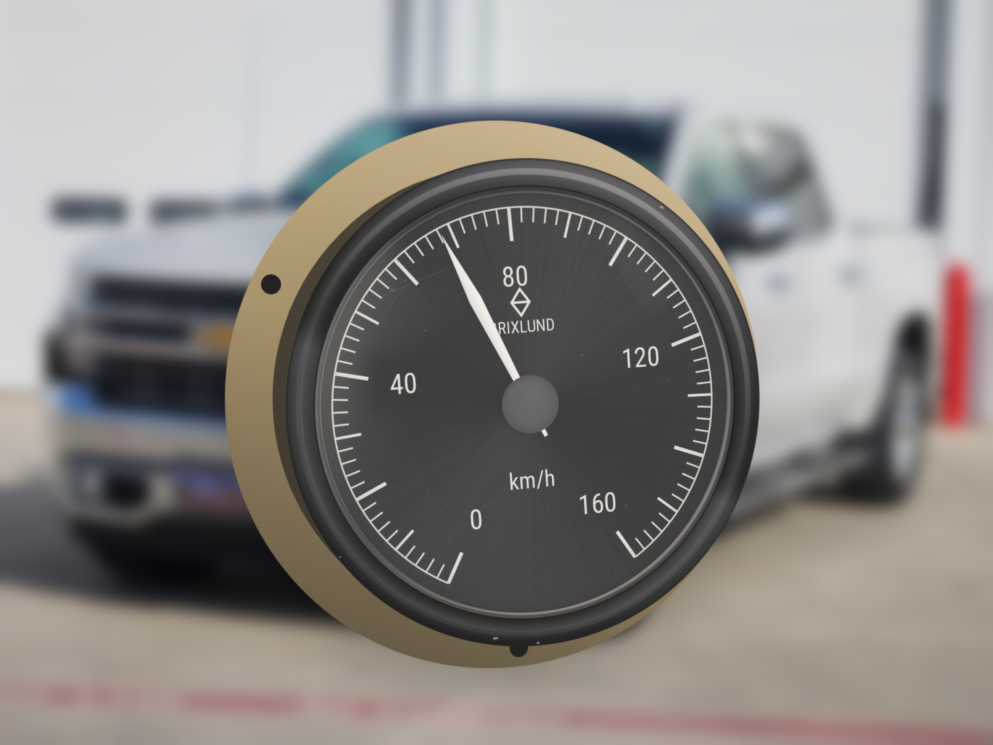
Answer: km/h 68
